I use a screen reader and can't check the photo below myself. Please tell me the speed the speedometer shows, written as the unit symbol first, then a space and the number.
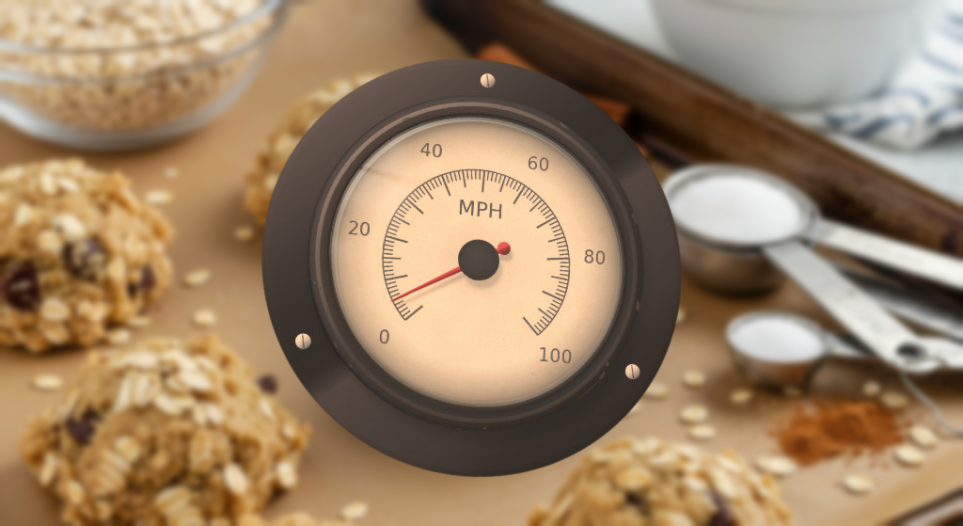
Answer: mph 5
